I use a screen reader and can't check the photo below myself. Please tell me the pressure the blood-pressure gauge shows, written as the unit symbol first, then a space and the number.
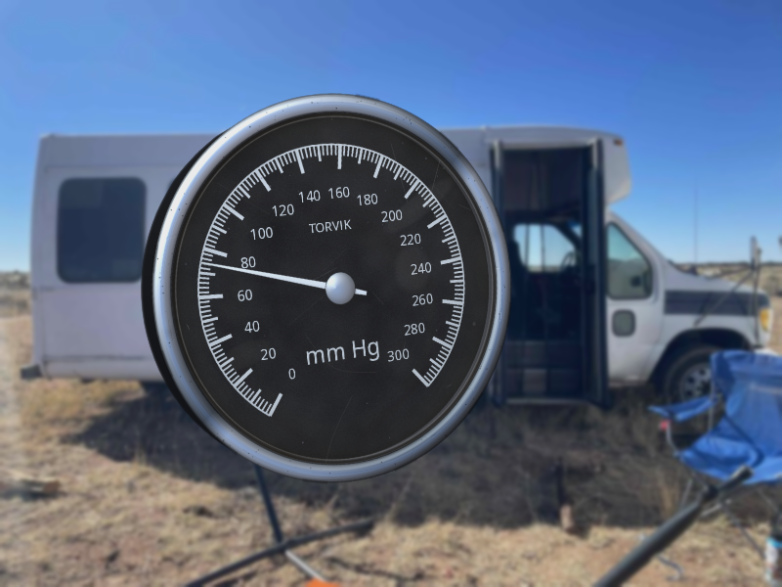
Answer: mmHg 74
